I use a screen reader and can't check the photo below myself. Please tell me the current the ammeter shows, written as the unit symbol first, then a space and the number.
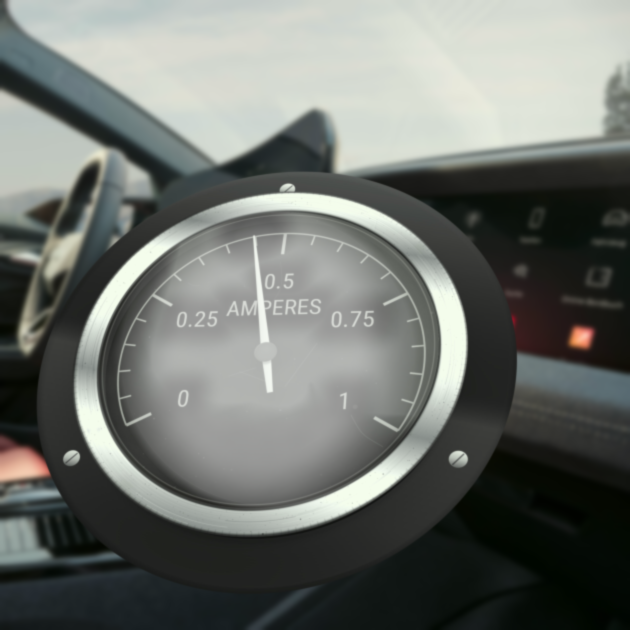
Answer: A 0.45
